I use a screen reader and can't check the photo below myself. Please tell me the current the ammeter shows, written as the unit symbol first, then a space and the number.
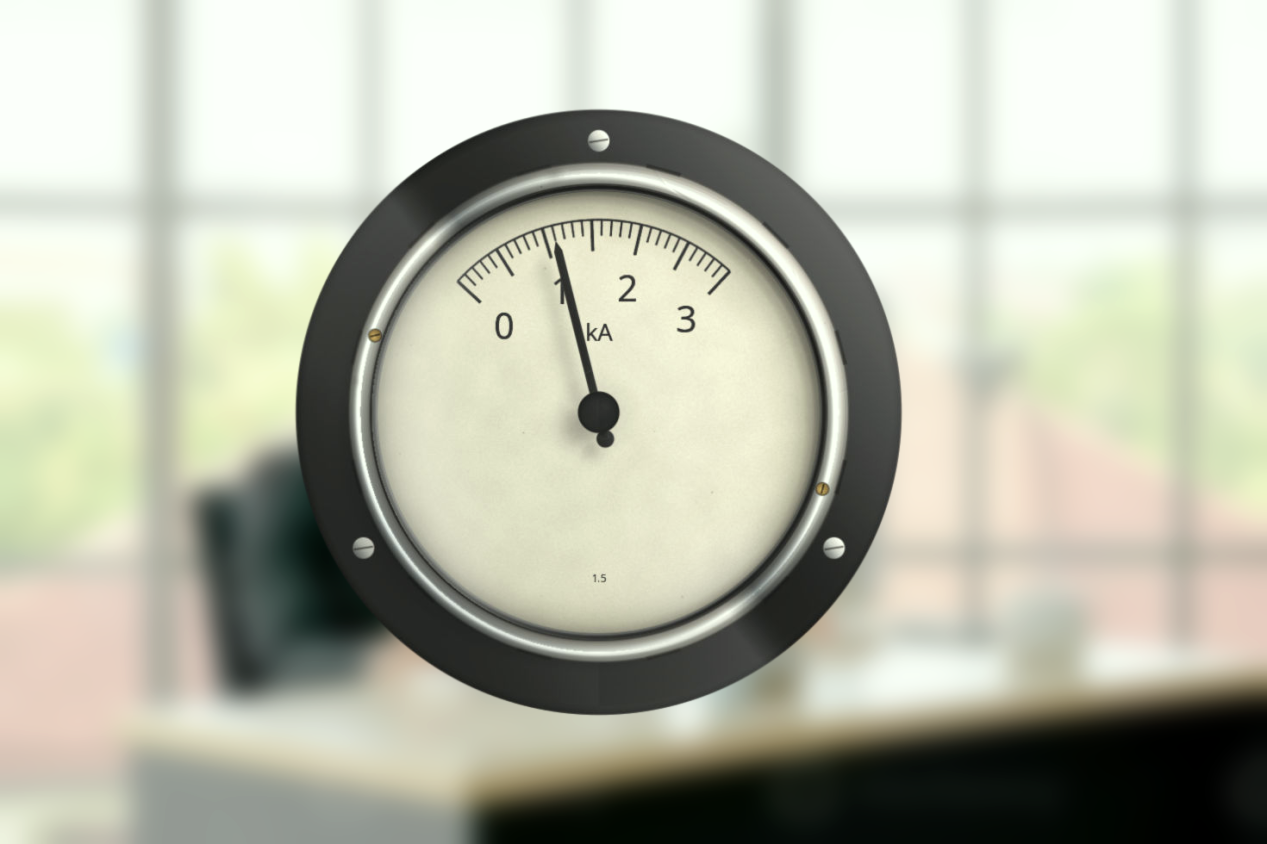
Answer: kA 1.1
